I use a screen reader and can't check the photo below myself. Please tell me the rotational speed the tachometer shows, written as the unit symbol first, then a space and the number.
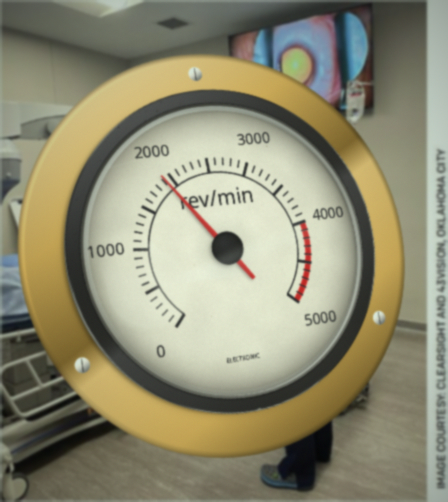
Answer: rpm 1900
